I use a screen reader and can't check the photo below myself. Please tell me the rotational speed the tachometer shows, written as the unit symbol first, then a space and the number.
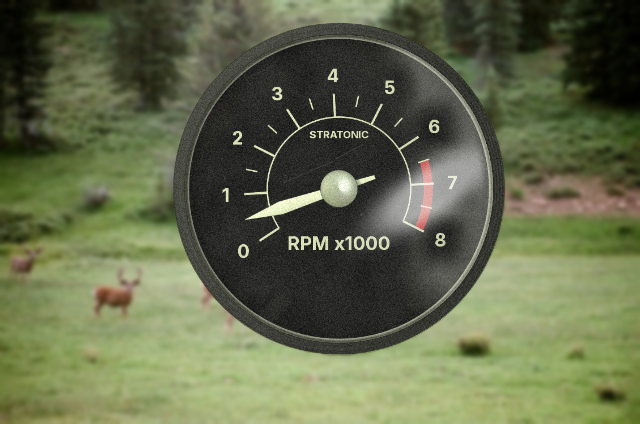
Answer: rpm 500
